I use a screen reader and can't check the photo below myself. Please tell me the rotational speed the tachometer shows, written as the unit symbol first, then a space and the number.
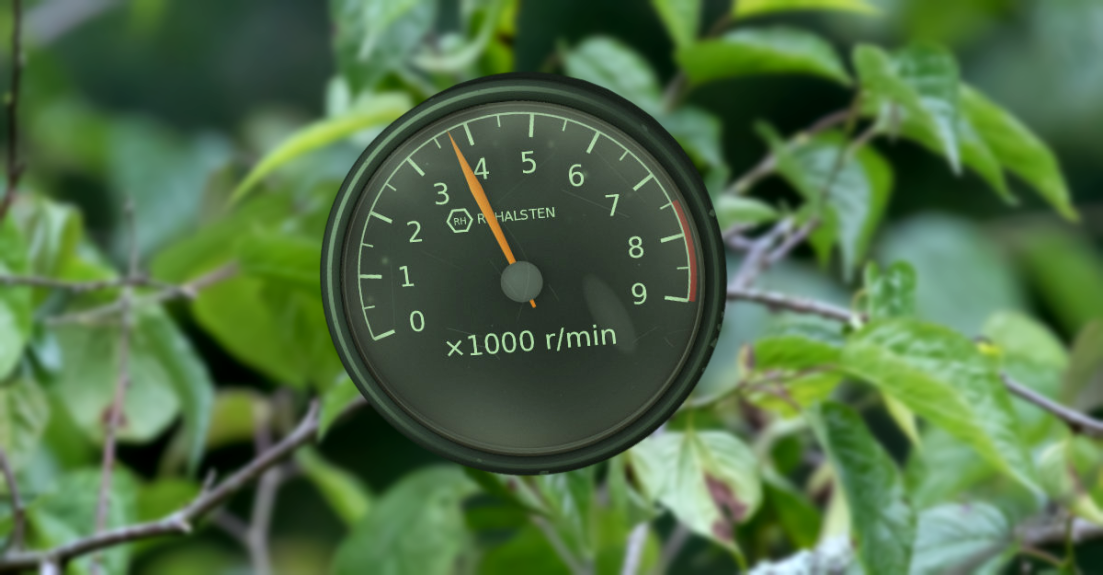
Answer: rpm 3750
